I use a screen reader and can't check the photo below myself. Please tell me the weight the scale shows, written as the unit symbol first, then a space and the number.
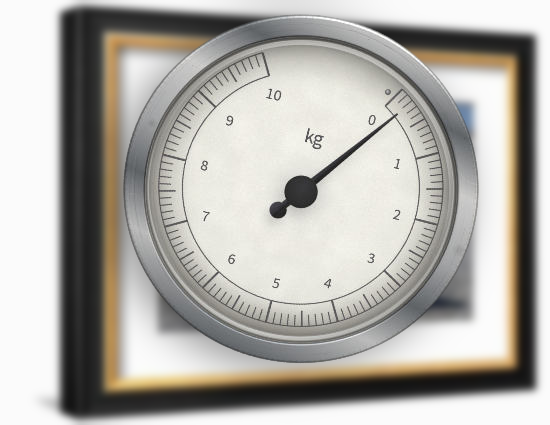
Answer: kg 0.2
